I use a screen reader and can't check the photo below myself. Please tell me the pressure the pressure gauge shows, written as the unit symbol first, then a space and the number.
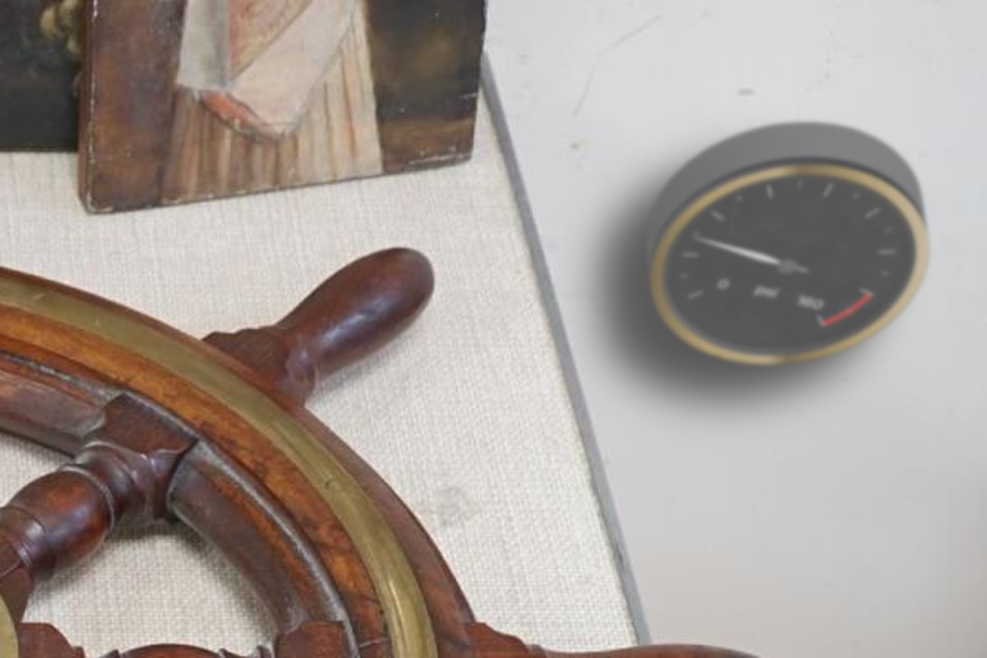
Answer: psi 30
